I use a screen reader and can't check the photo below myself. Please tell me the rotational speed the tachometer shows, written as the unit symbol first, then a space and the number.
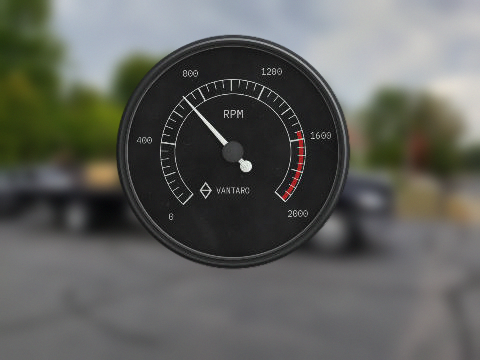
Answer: rpm 700
